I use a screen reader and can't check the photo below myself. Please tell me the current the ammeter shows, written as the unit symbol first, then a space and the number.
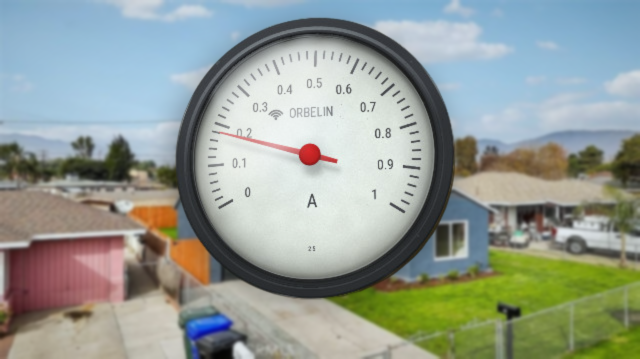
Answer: A 0.18
